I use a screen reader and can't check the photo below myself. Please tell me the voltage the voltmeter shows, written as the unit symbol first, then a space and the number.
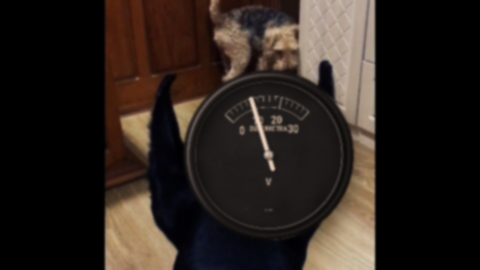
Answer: V 10
